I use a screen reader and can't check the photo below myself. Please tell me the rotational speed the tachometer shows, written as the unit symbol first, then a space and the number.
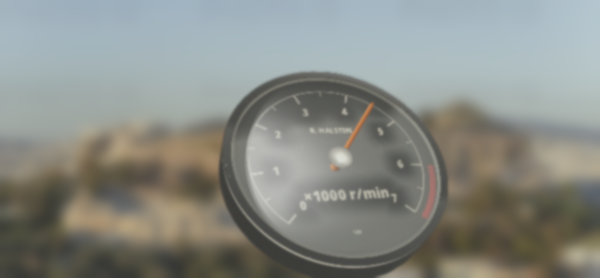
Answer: rpm 4500
